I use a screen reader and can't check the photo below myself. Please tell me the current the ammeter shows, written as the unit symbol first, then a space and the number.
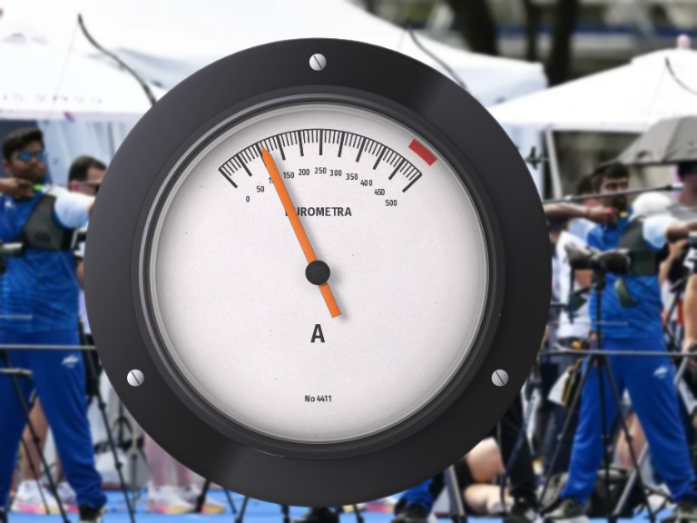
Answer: A 110
